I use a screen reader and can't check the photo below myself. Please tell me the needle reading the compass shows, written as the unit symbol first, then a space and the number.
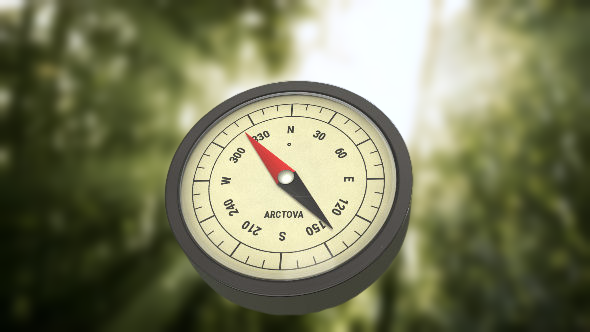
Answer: ° 320
